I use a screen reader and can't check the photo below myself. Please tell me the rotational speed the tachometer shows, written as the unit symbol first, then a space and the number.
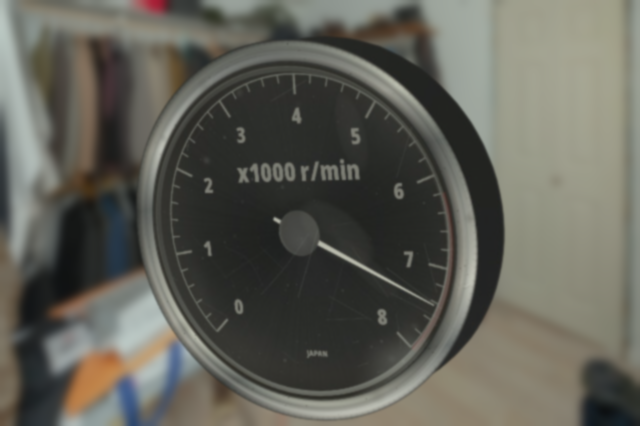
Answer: rpm 7400
